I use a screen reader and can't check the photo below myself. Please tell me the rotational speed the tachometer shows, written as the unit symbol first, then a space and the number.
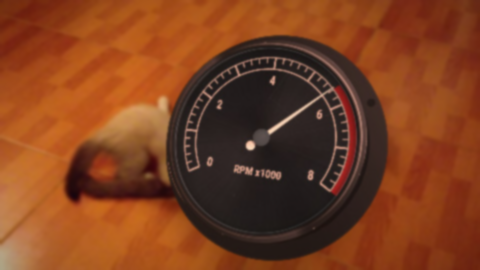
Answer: rpm 5600
